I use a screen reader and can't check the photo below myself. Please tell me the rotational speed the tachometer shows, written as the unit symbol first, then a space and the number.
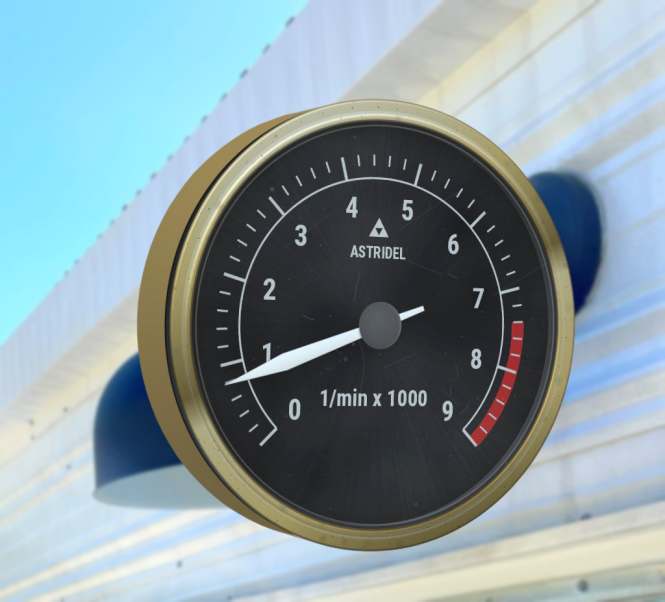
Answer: rpm 800
